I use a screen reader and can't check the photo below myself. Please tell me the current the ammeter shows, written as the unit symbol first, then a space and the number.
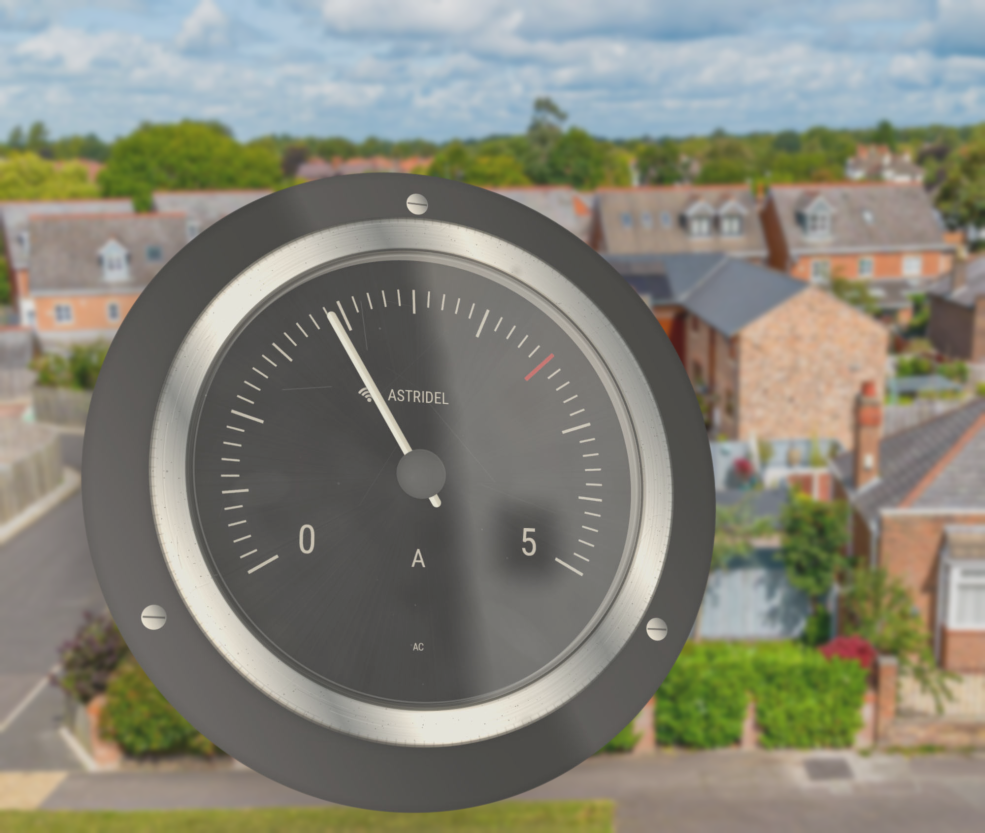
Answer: A 1.9
